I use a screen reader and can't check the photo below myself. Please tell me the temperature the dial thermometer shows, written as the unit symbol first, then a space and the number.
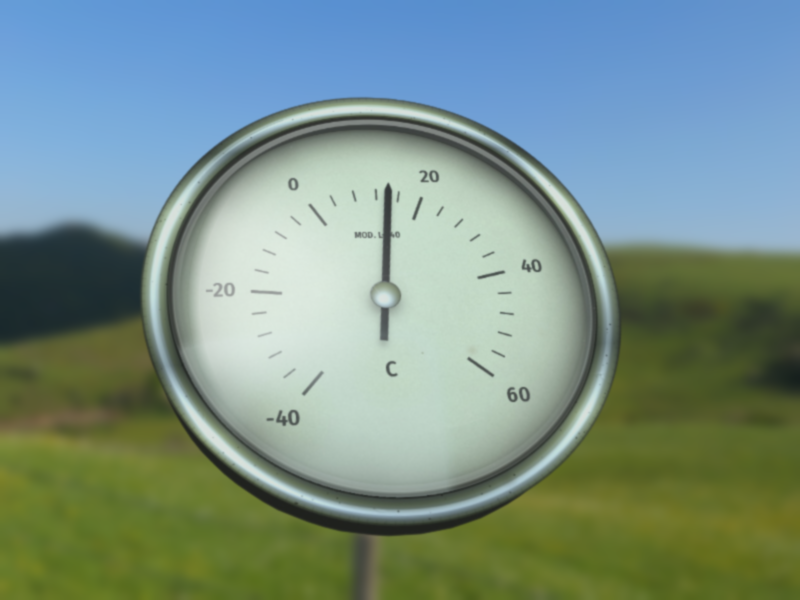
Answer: °C 14
